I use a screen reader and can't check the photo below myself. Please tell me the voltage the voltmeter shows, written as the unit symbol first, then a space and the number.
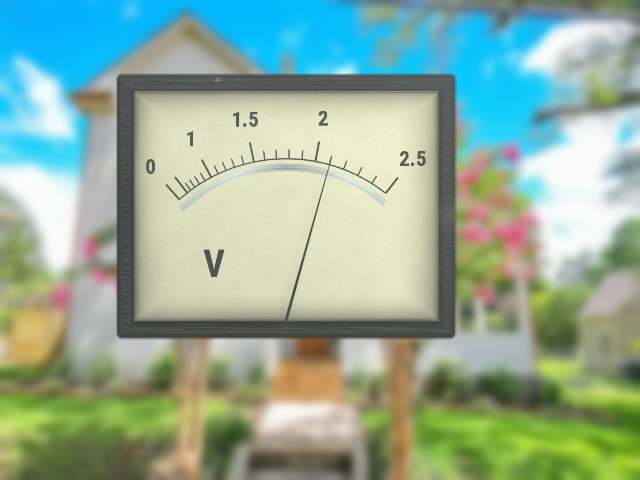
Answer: V 2.1
